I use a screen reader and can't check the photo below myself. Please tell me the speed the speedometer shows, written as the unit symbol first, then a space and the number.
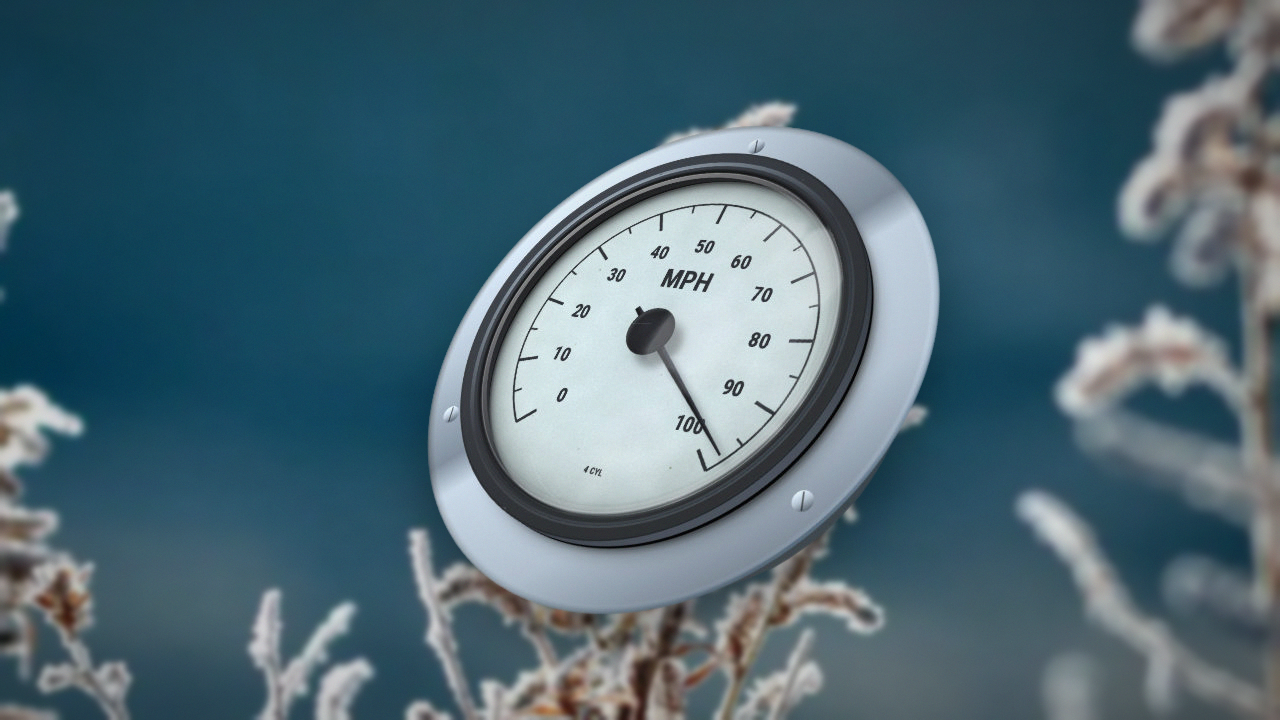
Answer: mph 97.5
